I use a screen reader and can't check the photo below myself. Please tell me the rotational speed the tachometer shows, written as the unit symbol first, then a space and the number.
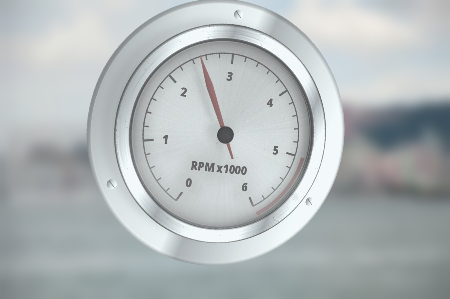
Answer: rpm 2500
